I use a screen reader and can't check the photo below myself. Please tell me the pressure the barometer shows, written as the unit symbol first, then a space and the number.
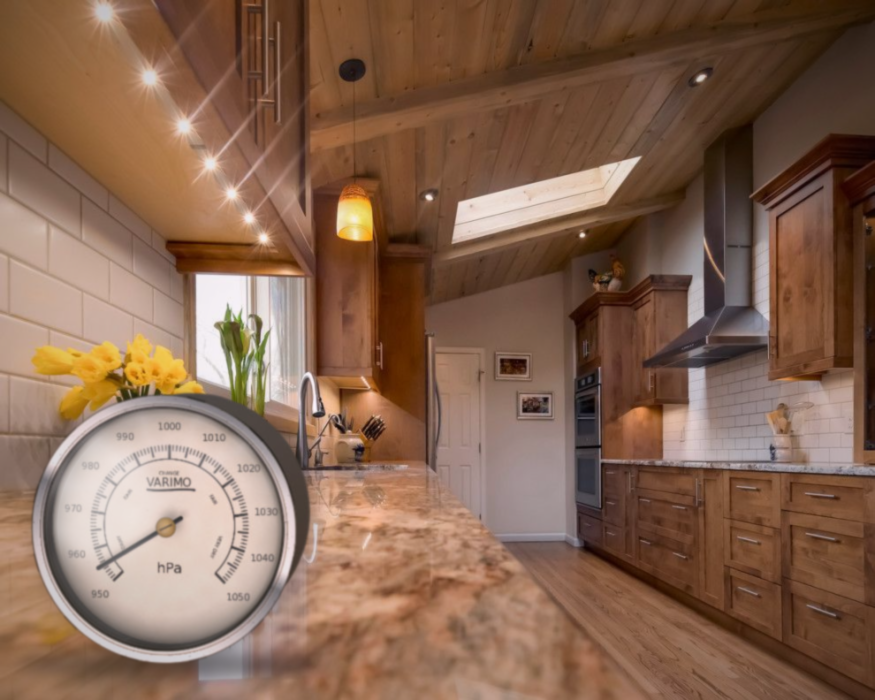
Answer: hPa 955
